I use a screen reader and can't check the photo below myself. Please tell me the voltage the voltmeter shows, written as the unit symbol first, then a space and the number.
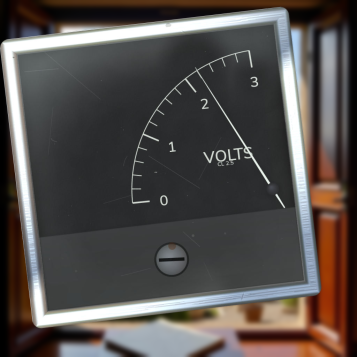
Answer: V 2.2
